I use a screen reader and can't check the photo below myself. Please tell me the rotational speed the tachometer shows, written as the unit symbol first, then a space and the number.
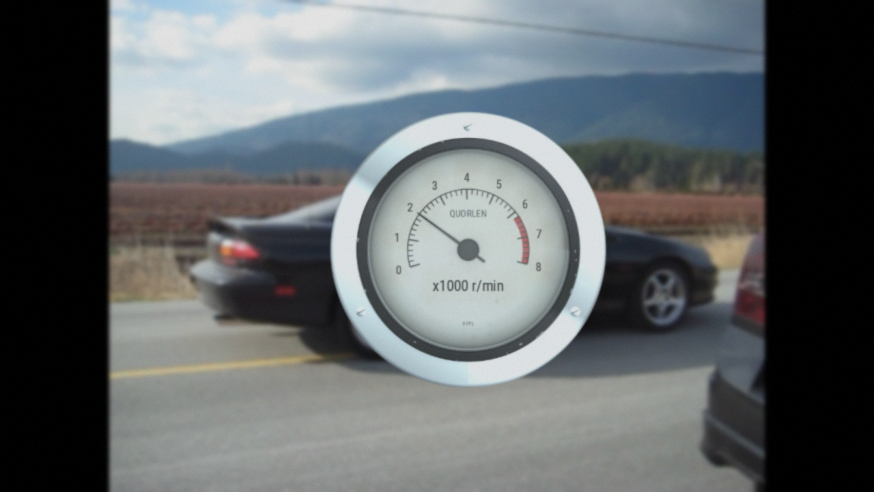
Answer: rpm 2000
